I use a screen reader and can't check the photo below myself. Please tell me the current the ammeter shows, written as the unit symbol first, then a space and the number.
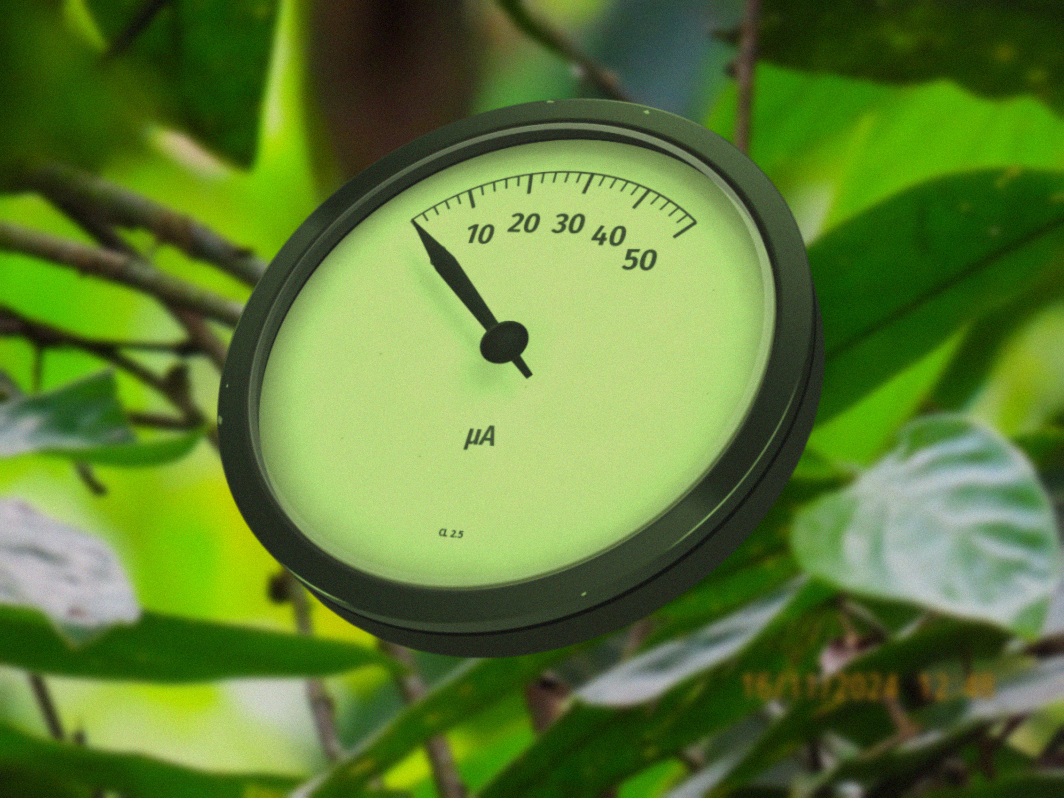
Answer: µA 0
